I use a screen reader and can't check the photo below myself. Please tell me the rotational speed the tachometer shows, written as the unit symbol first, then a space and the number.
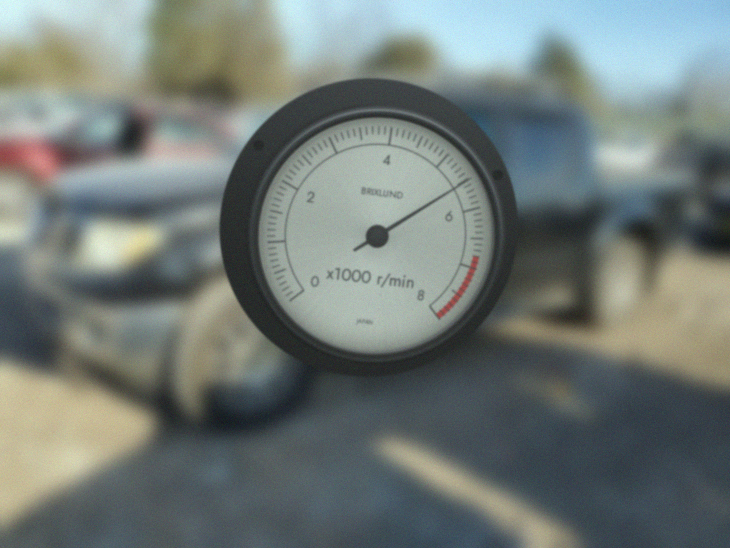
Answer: rpm 5500
